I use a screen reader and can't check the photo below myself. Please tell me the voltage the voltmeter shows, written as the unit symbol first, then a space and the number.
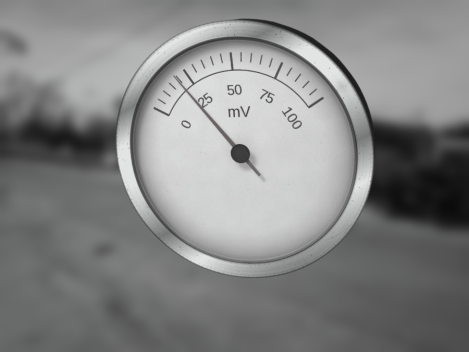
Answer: mV 20
